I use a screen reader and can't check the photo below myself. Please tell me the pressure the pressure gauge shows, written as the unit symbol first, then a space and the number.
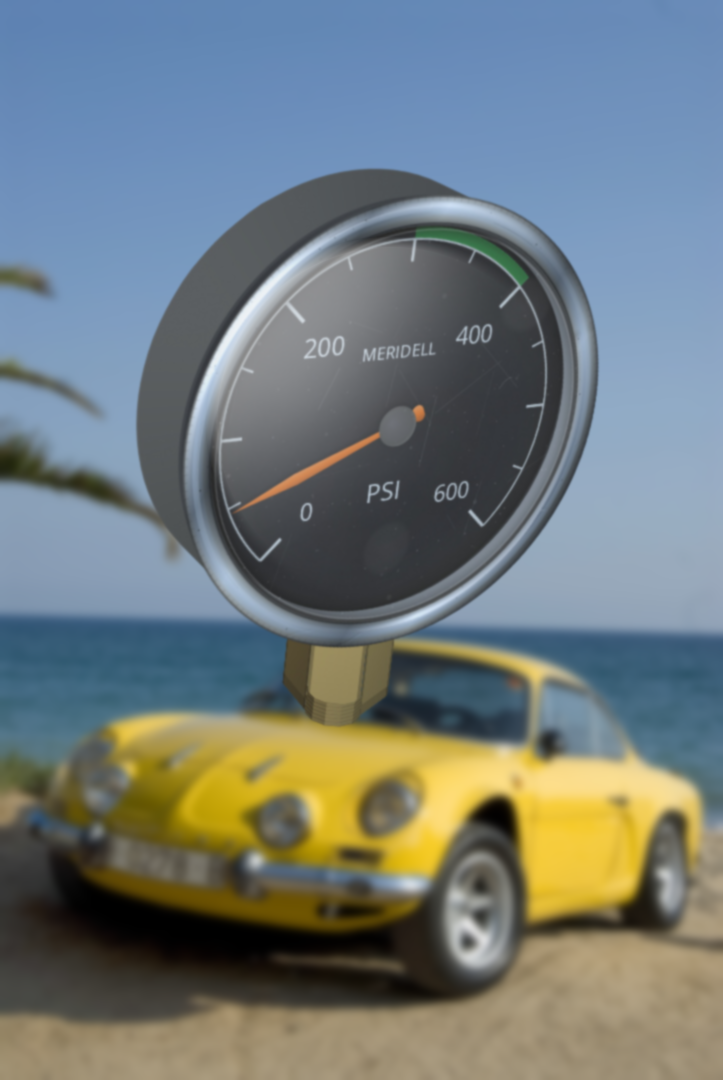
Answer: psi 50
